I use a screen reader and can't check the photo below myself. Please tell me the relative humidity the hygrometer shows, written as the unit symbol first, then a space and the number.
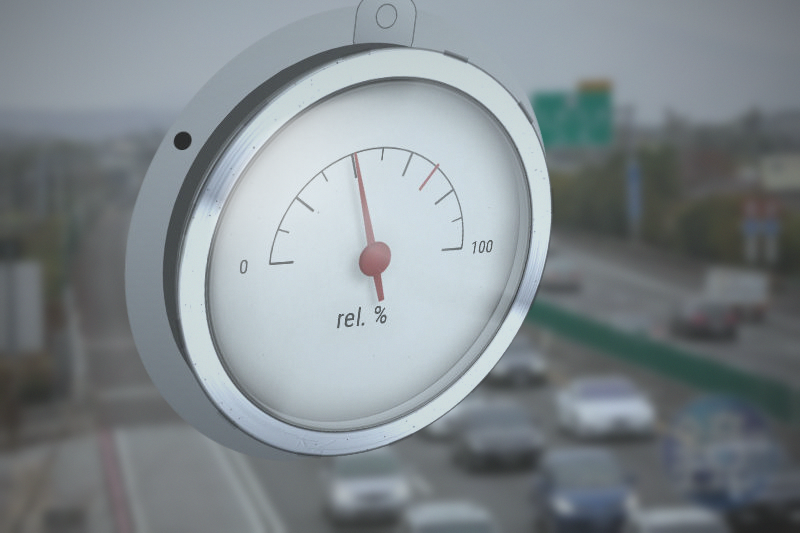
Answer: % 40
